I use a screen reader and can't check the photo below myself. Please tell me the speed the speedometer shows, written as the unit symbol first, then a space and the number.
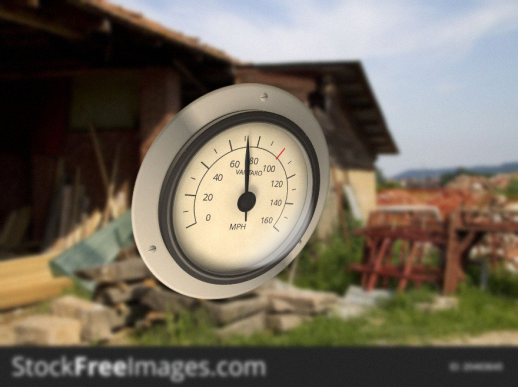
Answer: mph 70
